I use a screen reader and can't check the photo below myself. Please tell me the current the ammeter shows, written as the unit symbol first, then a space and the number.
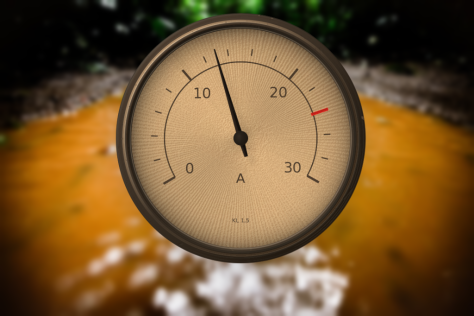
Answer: A 13
